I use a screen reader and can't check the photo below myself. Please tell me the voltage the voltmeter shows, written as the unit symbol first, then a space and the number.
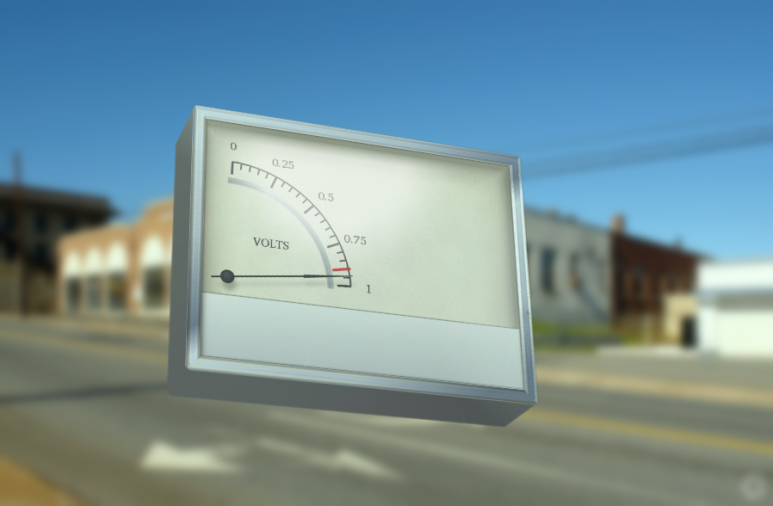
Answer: V 0.95
